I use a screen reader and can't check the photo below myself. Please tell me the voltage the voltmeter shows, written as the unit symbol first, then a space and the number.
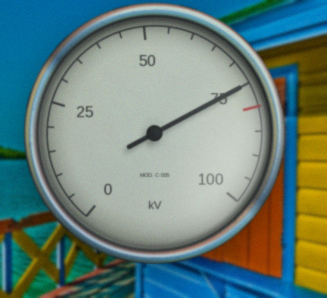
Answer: kV 75
